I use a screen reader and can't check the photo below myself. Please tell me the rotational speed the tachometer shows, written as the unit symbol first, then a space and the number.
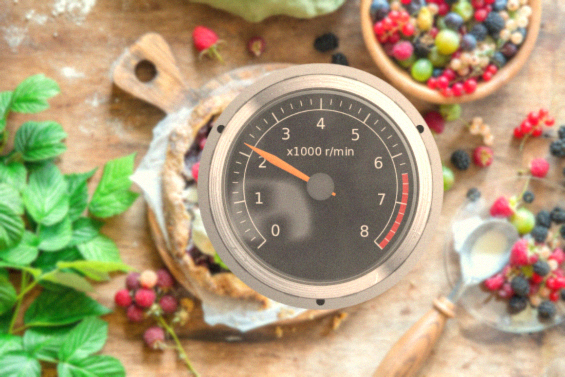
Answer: rpm 2200
